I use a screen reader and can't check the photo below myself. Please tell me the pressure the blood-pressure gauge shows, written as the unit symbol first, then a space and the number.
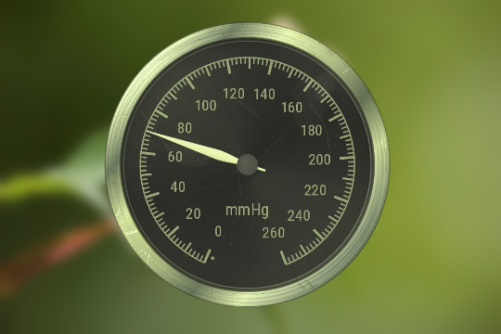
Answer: mmHg 70
